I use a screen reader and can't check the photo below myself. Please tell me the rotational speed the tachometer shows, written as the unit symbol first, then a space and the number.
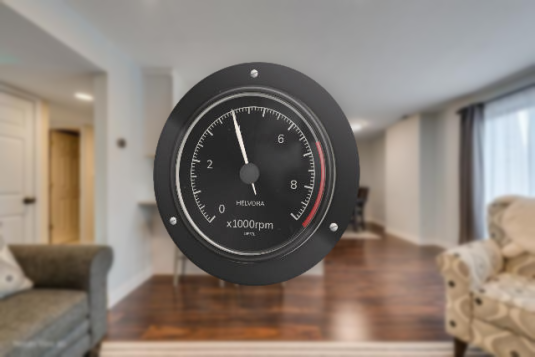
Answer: rpm 4000
